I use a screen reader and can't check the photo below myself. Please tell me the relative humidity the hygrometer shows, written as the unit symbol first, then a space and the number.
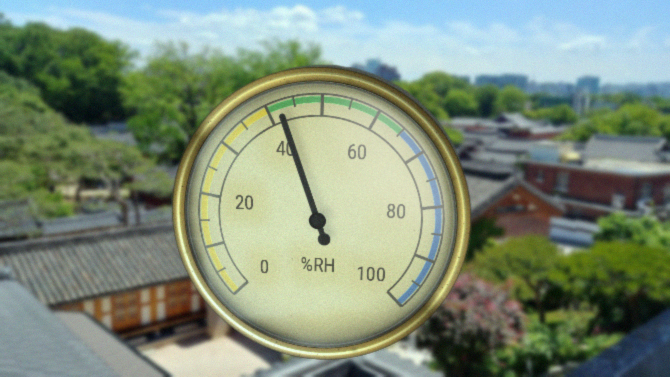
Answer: % 42.5
